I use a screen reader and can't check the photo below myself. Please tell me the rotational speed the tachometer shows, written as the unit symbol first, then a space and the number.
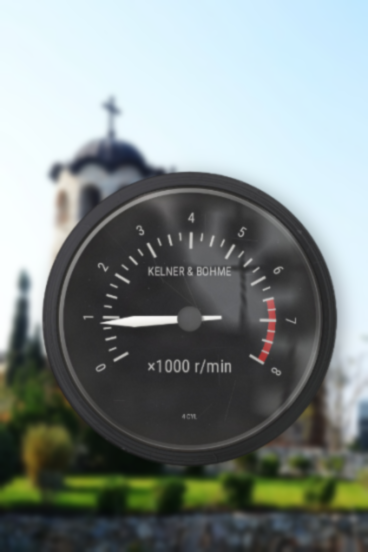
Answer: rpm 875
